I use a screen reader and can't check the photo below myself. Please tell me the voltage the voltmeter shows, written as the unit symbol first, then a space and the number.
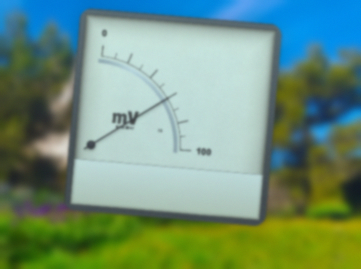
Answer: mV 60
